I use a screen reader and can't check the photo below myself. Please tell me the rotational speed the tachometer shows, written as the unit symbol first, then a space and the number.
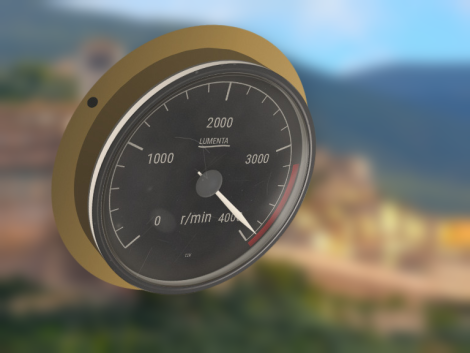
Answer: rpm 3900
